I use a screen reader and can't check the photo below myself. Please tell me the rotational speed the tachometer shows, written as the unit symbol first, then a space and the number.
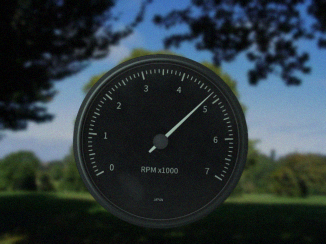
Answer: rpm 4800
